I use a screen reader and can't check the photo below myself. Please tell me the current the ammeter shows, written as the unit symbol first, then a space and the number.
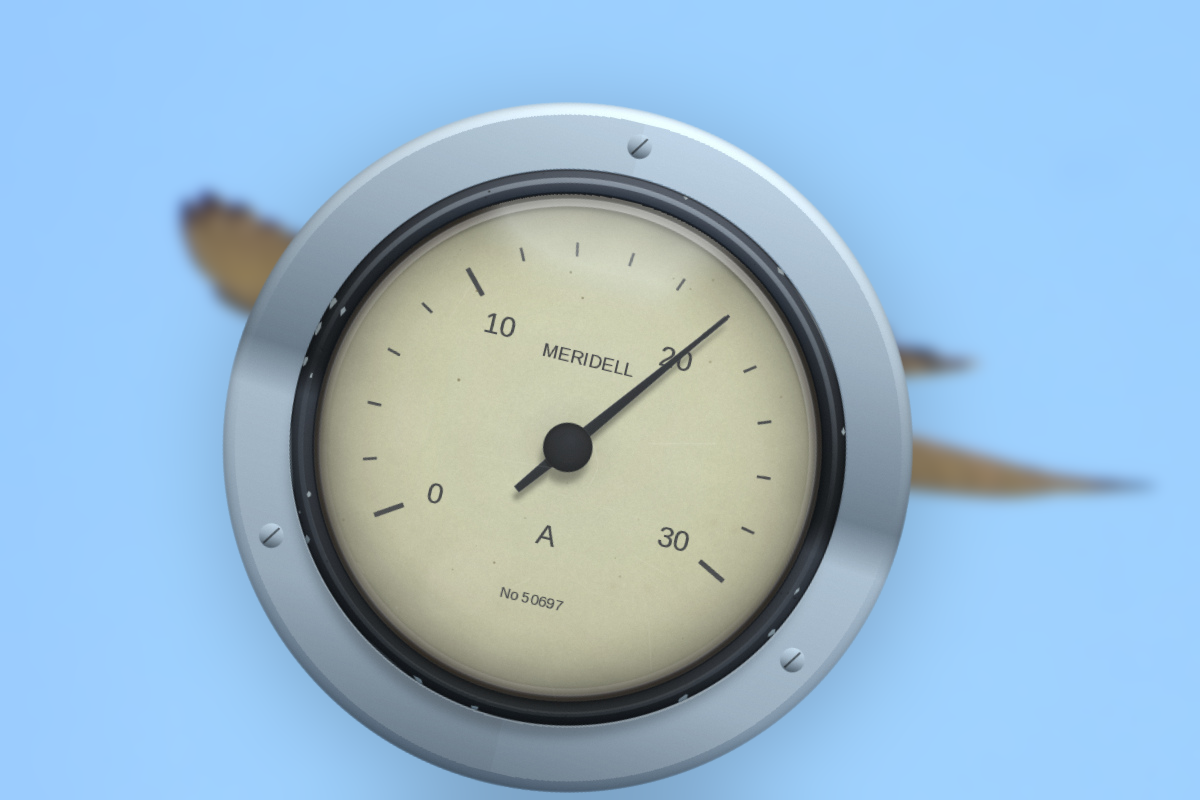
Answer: A 20
